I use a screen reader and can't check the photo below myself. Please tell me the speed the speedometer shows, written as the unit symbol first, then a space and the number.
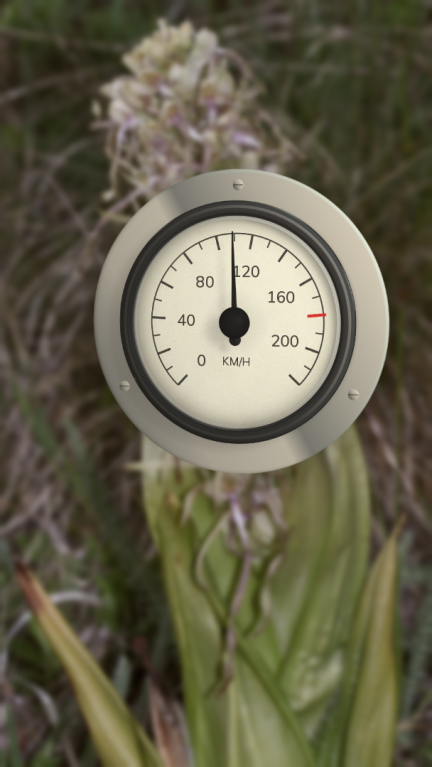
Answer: km/h 110
